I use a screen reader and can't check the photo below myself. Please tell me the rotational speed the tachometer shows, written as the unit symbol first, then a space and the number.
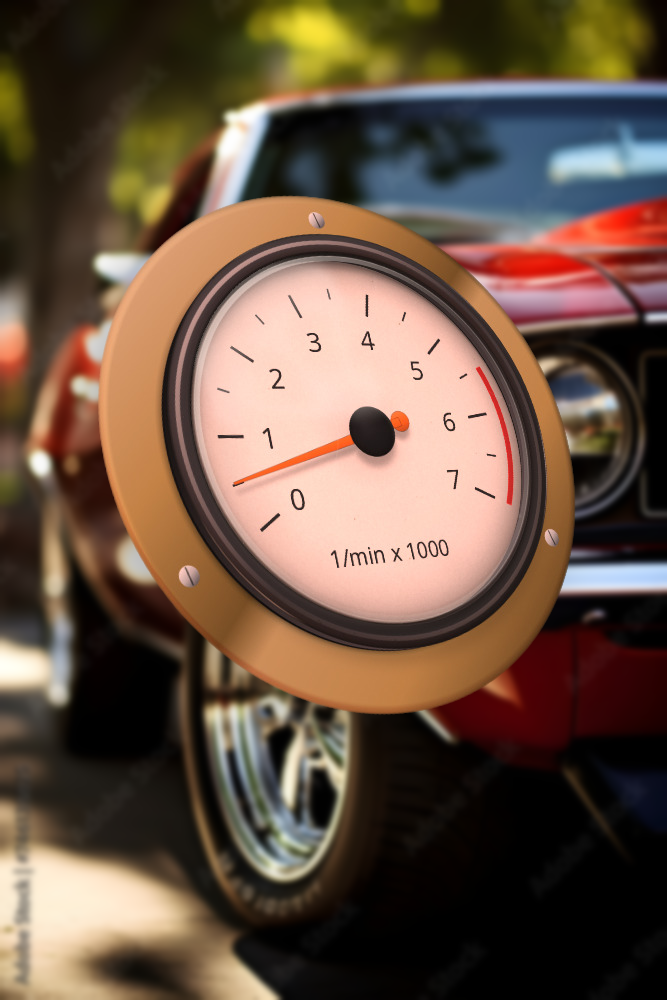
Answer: rpm 500
